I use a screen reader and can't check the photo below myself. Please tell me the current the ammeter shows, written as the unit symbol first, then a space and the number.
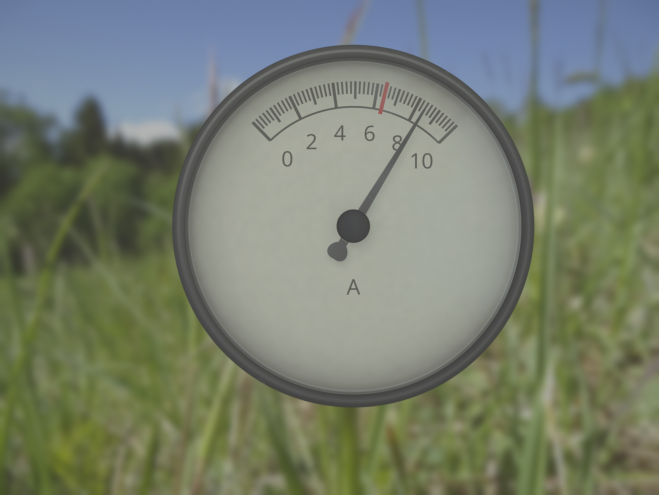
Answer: A 8.4
